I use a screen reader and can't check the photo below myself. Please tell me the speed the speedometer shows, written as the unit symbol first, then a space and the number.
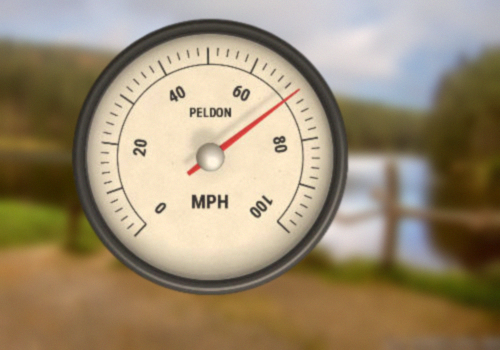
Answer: mph 70
